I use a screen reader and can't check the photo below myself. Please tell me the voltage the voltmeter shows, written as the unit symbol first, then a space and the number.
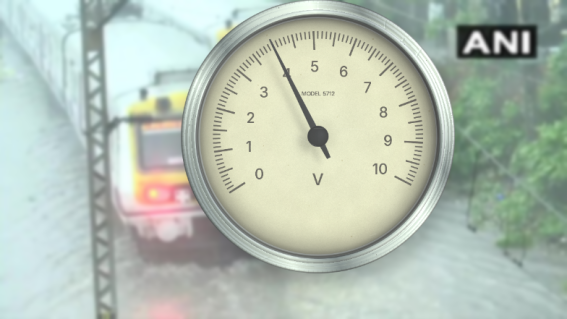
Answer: V 4
